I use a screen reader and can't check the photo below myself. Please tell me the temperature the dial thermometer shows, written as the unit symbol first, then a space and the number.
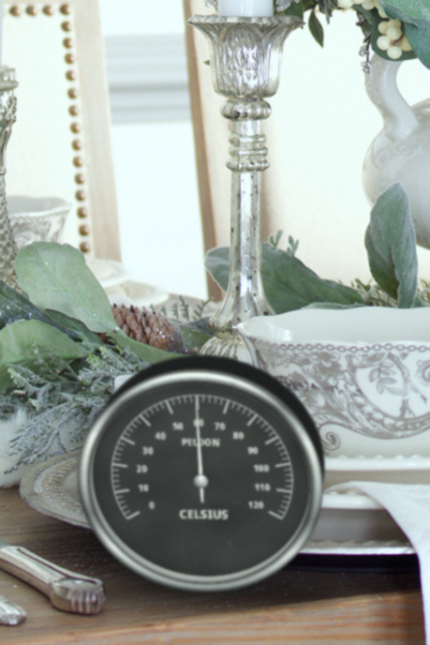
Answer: °C 60
